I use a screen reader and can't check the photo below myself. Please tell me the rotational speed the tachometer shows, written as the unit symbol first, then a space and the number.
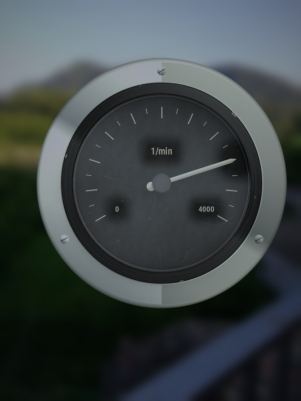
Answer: rpm 3200
